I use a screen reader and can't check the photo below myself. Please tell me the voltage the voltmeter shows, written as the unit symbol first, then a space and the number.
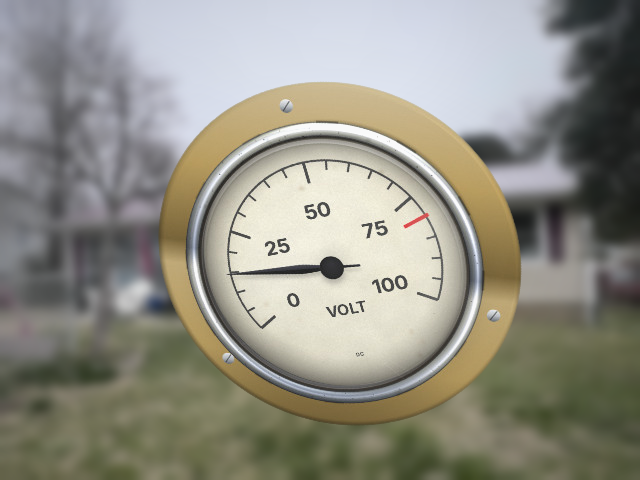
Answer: V 15
